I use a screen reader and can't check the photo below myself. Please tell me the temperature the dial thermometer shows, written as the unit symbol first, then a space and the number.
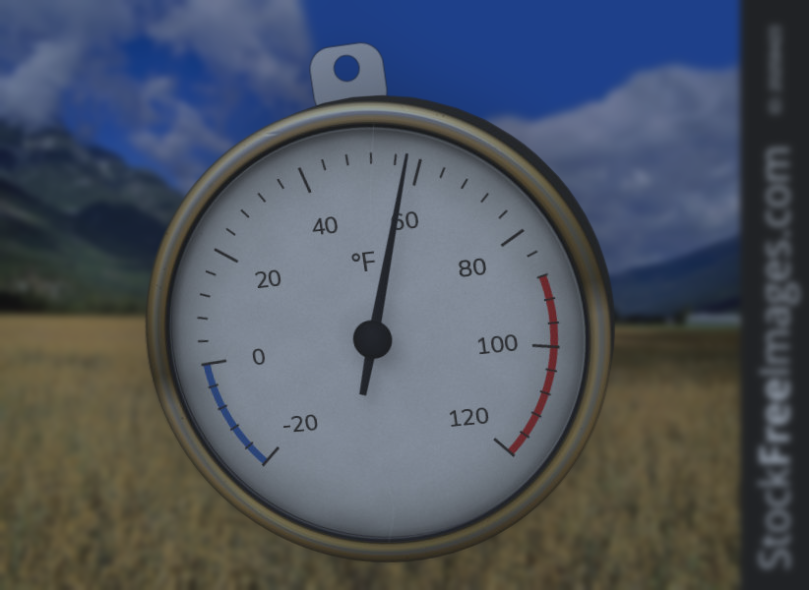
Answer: °F 58
